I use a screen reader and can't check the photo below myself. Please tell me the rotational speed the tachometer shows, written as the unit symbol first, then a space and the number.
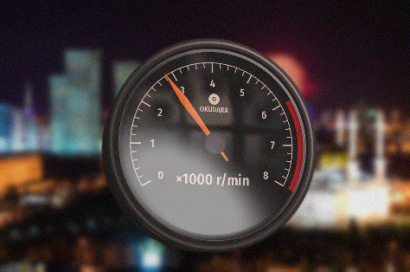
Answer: rpm 2800
